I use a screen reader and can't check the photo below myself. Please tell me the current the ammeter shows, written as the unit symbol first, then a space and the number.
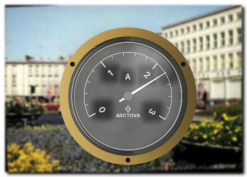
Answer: A 2.2
